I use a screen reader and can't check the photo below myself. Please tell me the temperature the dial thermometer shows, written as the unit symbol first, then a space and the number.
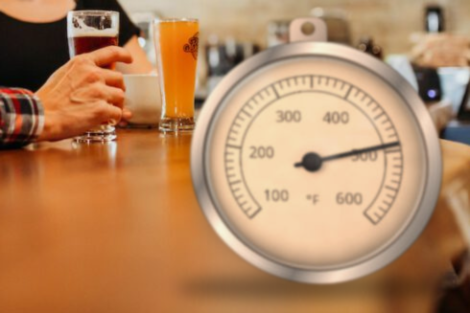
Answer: °F 490
